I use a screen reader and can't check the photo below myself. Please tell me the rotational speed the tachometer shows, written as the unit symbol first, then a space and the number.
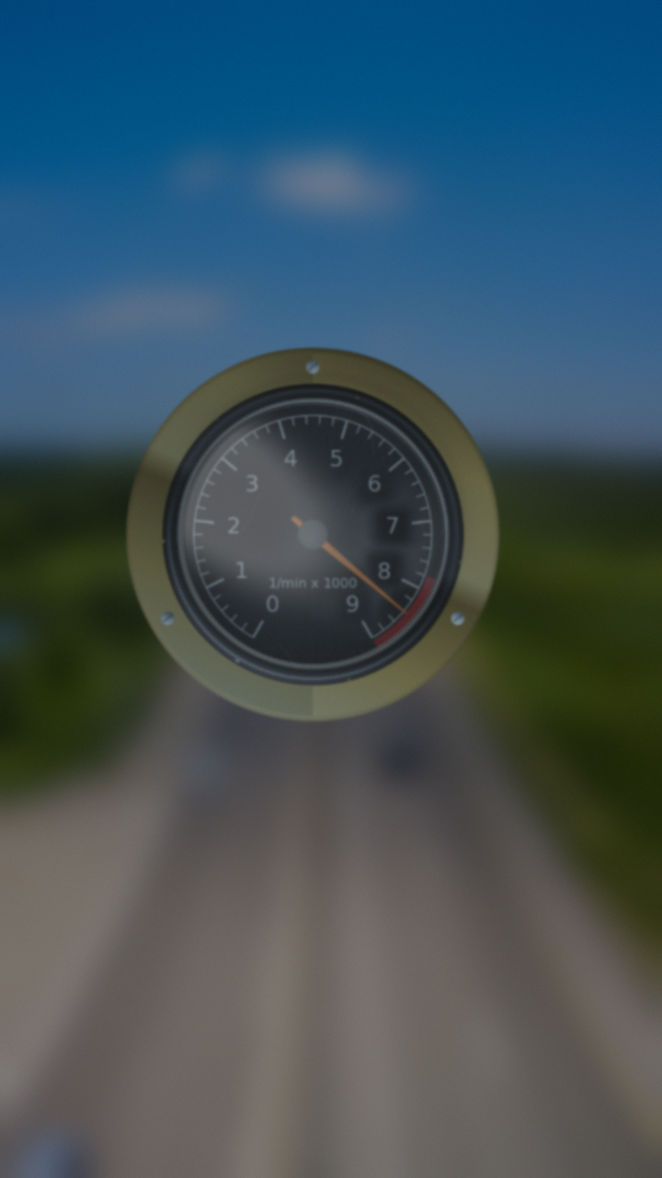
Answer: rpm 8400
